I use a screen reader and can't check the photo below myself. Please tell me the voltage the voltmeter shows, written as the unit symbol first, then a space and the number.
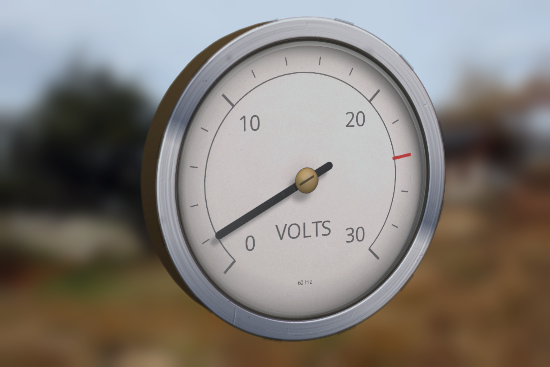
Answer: V 2
